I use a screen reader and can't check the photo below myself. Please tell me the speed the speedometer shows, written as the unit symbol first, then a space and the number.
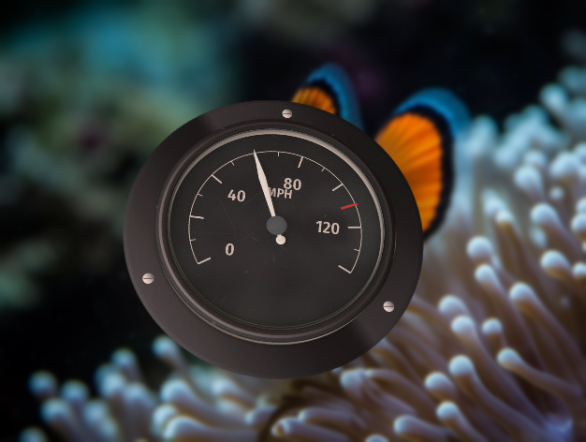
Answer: mph 60
